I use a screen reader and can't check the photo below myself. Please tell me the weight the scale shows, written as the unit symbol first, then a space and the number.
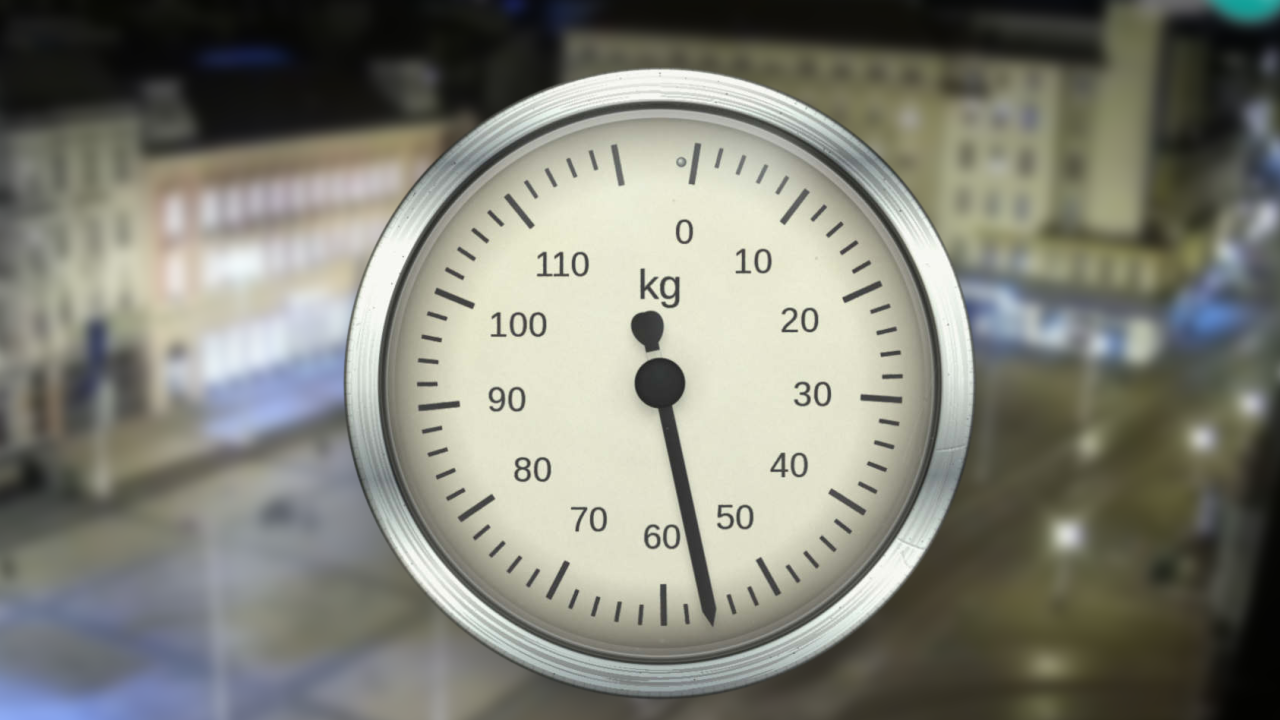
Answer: kg 56
